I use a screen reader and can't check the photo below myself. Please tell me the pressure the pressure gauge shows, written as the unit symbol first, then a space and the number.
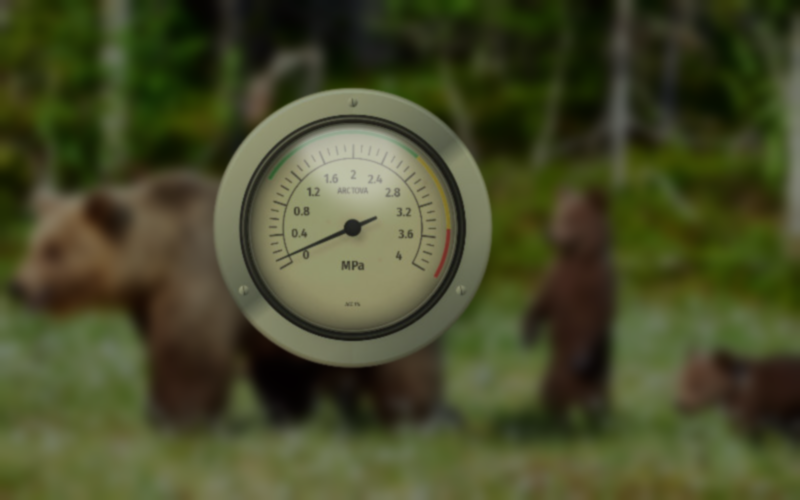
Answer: MPa 0.1
